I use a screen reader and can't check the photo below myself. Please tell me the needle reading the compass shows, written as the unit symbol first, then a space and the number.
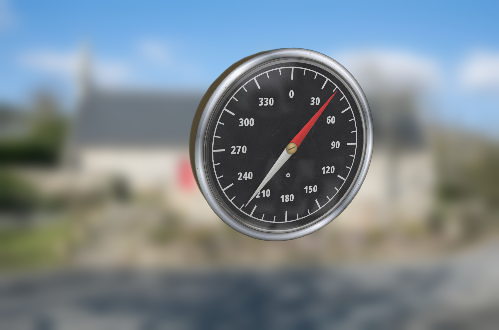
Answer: ° 40
